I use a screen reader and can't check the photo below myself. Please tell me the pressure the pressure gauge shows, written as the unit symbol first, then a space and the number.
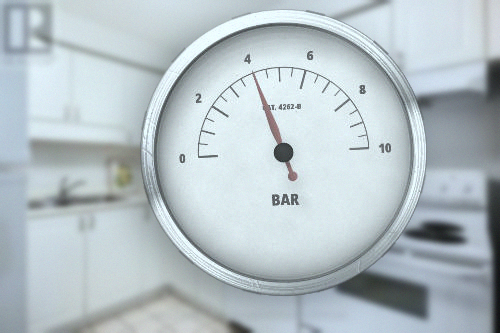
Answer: bar 4
